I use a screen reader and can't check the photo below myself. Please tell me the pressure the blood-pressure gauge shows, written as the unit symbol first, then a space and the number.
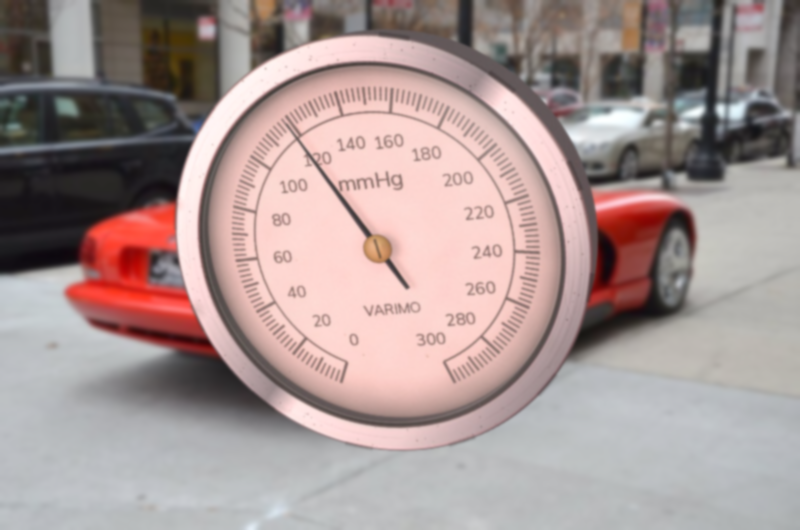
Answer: mmHg 120
